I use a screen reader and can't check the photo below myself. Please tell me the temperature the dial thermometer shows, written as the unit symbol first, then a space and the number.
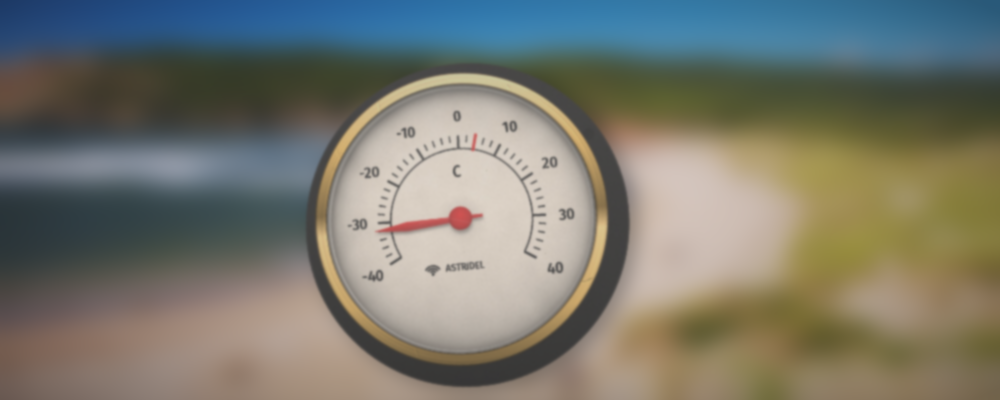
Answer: °C -32
